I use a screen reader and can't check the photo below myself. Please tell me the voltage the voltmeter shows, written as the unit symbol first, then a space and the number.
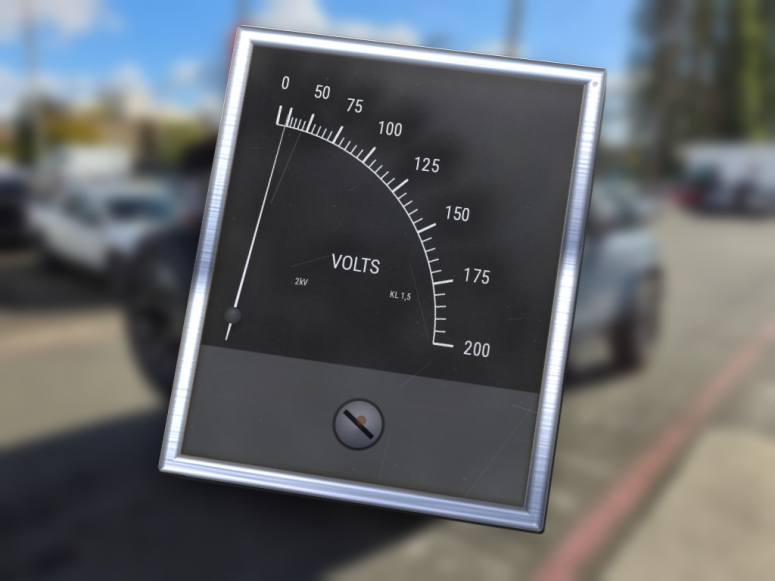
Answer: V 25
